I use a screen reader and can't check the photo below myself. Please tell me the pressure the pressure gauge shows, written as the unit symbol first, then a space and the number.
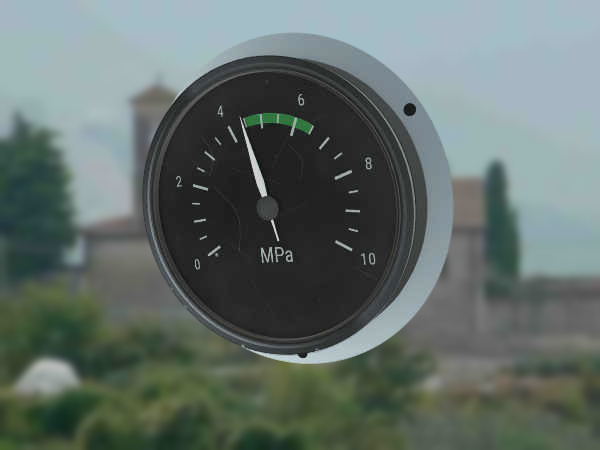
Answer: MPa 4.5
